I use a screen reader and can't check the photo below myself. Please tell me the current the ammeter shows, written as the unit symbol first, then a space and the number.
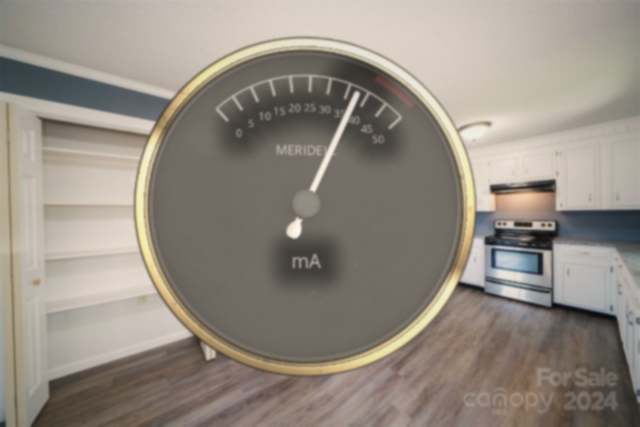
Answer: mA 37.5
